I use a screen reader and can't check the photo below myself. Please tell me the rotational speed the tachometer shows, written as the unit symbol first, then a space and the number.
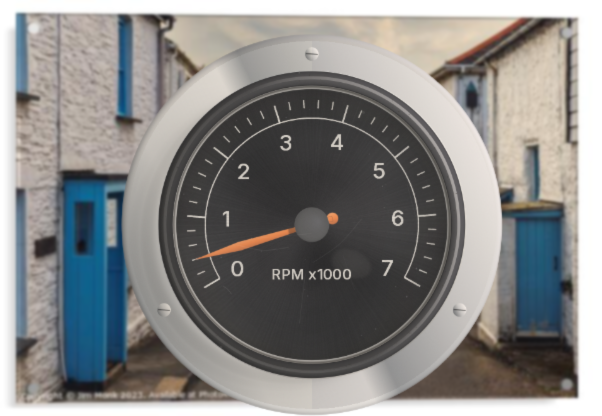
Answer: rpm 400
